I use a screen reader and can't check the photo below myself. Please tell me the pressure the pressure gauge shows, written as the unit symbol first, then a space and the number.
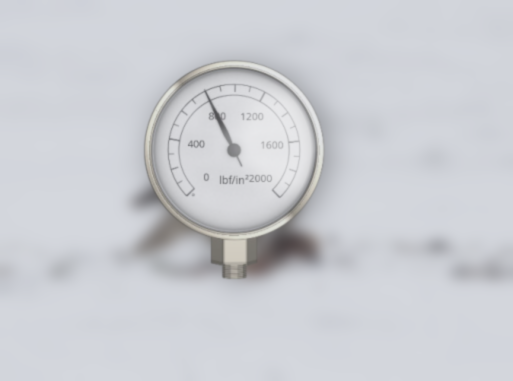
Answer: psi 800
